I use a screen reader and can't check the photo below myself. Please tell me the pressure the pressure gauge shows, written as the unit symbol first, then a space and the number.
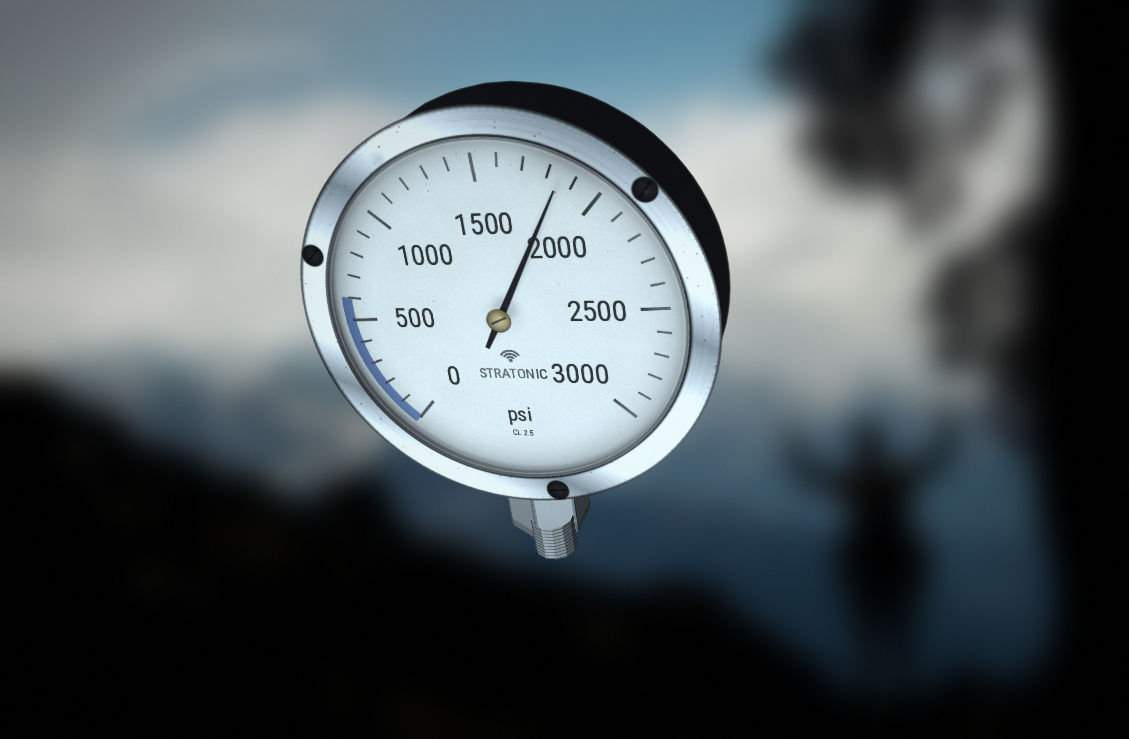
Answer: psi 1850
